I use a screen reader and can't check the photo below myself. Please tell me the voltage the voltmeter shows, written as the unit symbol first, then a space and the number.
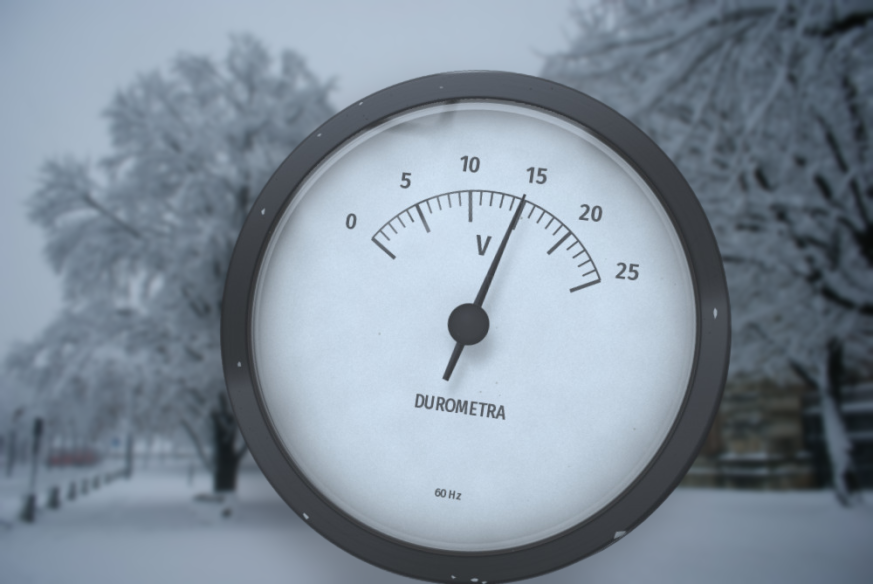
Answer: V 15
